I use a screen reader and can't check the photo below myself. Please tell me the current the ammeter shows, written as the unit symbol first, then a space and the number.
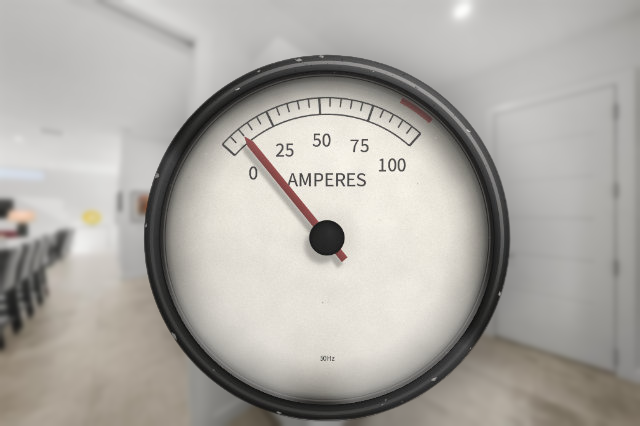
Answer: A 10
